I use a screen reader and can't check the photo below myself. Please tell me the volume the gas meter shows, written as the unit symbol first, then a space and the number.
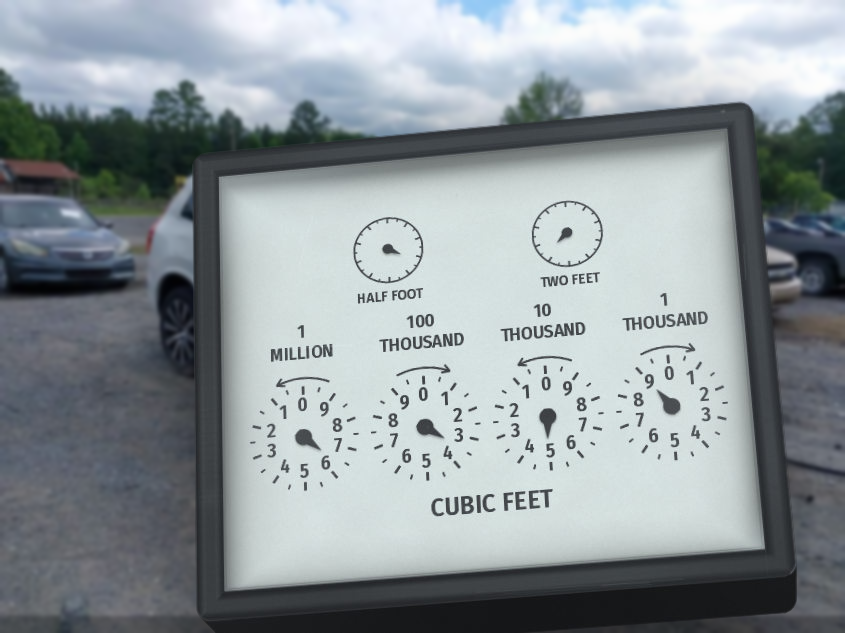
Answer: ft³ 634900
